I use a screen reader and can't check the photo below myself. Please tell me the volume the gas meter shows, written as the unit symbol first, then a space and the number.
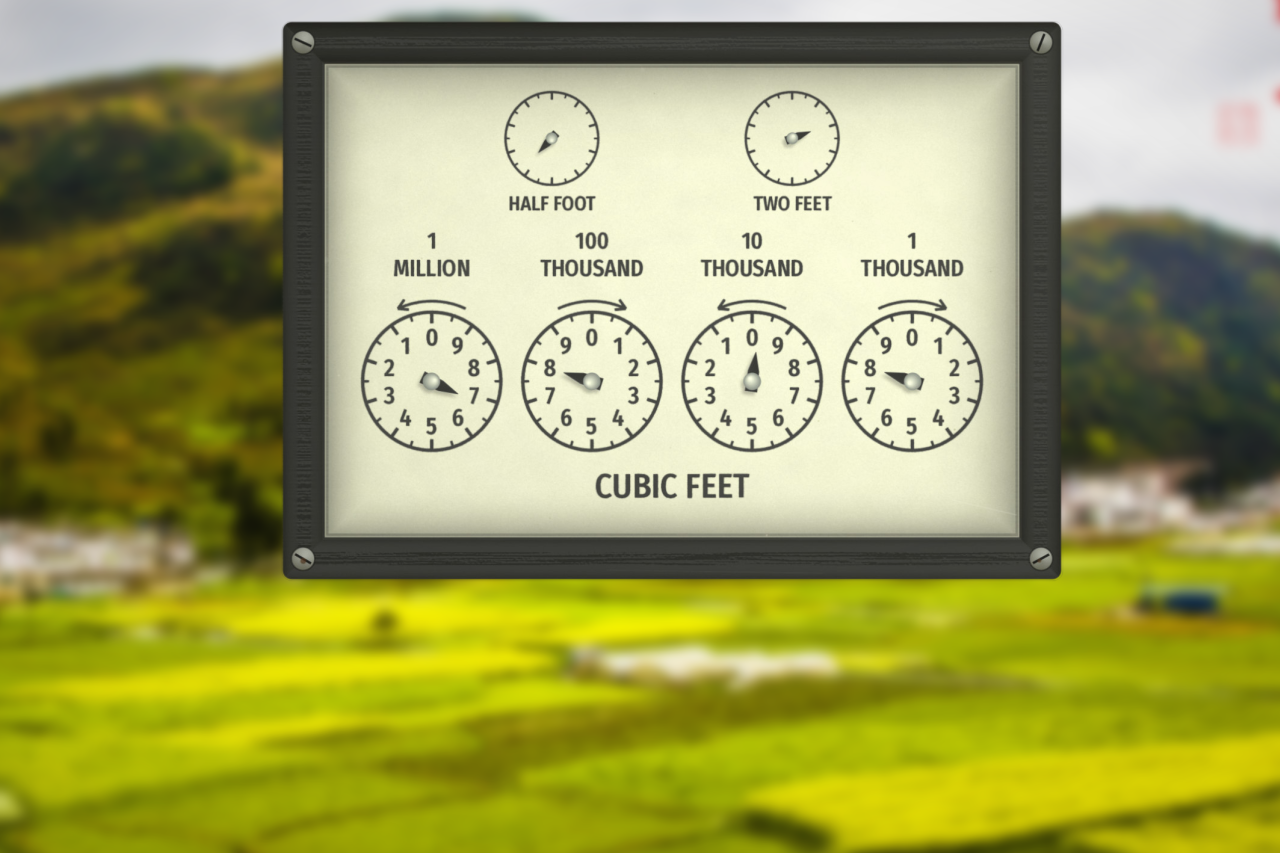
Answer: ft³ 679800
